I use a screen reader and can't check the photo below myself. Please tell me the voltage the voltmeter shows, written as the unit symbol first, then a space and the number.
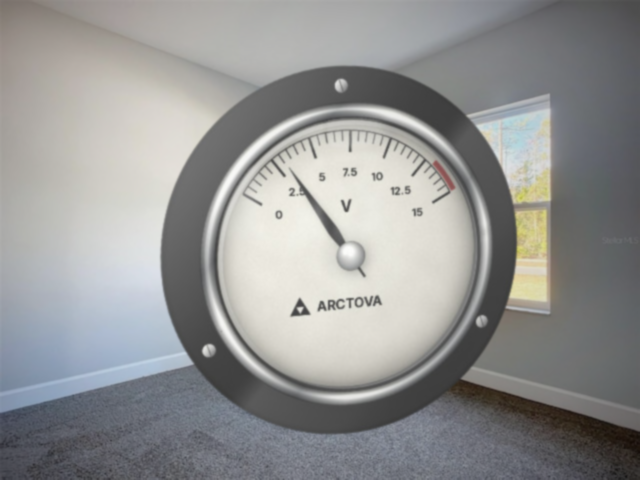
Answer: V 3
